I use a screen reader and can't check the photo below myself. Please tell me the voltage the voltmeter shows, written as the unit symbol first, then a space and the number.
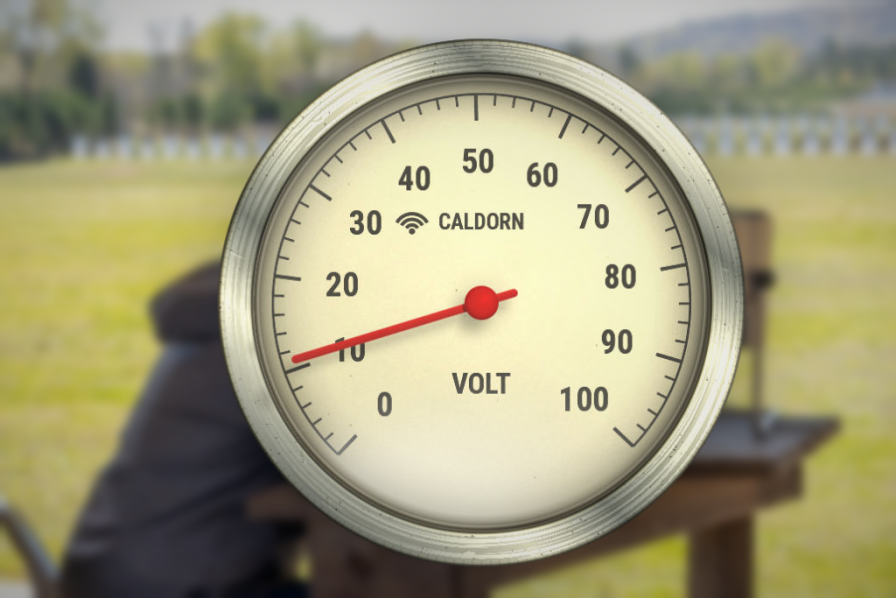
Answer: V 11
